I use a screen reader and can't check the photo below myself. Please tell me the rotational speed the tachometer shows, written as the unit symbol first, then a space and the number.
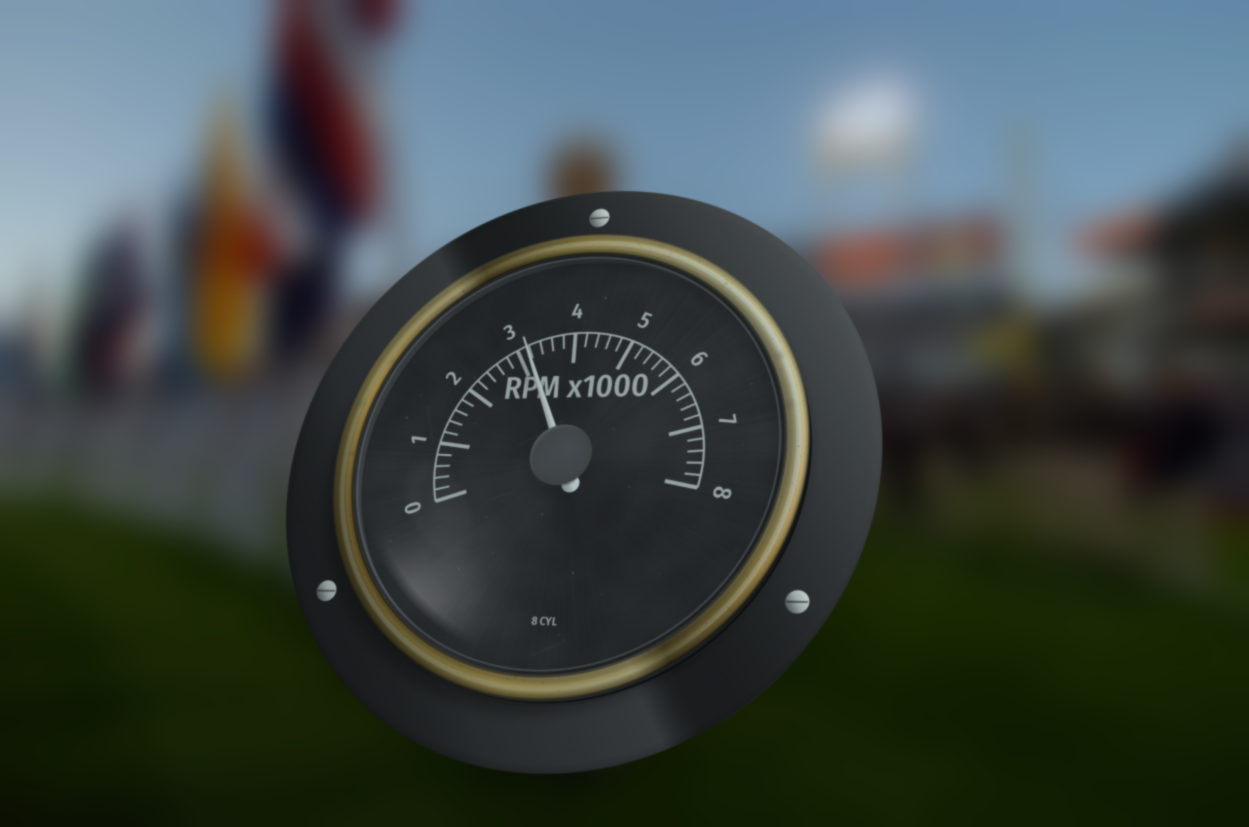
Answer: rpm 3200
